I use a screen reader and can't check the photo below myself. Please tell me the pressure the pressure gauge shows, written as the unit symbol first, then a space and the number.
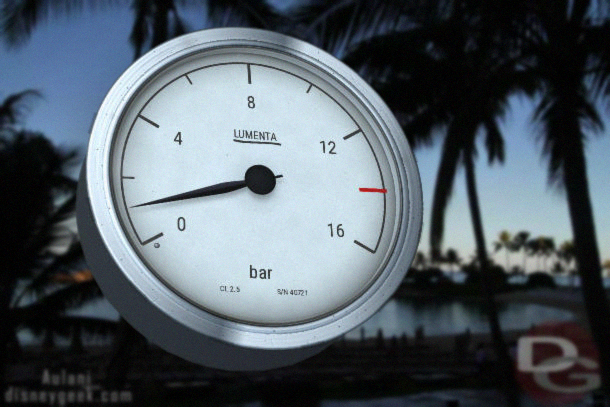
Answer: bar 1
